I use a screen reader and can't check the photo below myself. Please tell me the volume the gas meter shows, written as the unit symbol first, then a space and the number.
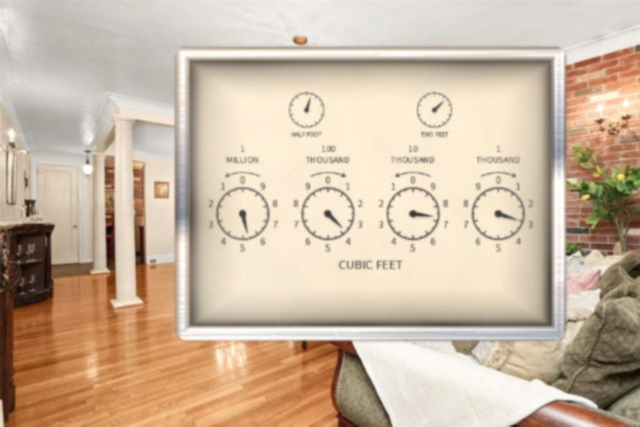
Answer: ft³ 537300
